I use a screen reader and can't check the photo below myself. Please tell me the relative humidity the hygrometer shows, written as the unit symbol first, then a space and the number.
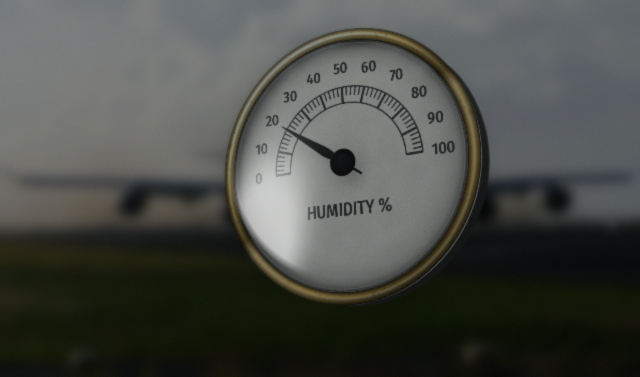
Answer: % 20
